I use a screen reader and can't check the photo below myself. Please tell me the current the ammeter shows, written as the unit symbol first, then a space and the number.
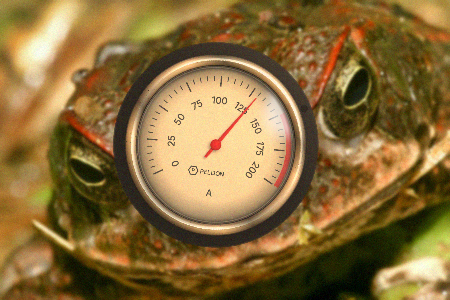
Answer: A 130
